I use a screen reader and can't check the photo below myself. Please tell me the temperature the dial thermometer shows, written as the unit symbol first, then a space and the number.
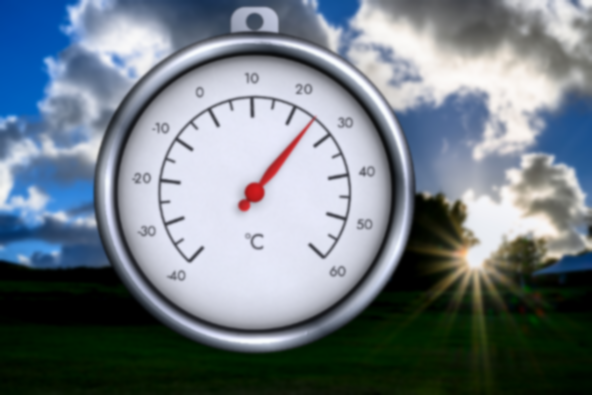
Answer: °C 25
